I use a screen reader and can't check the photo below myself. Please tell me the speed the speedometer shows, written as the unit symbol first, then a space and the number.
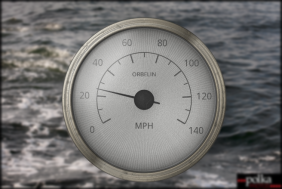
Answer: mph 25
